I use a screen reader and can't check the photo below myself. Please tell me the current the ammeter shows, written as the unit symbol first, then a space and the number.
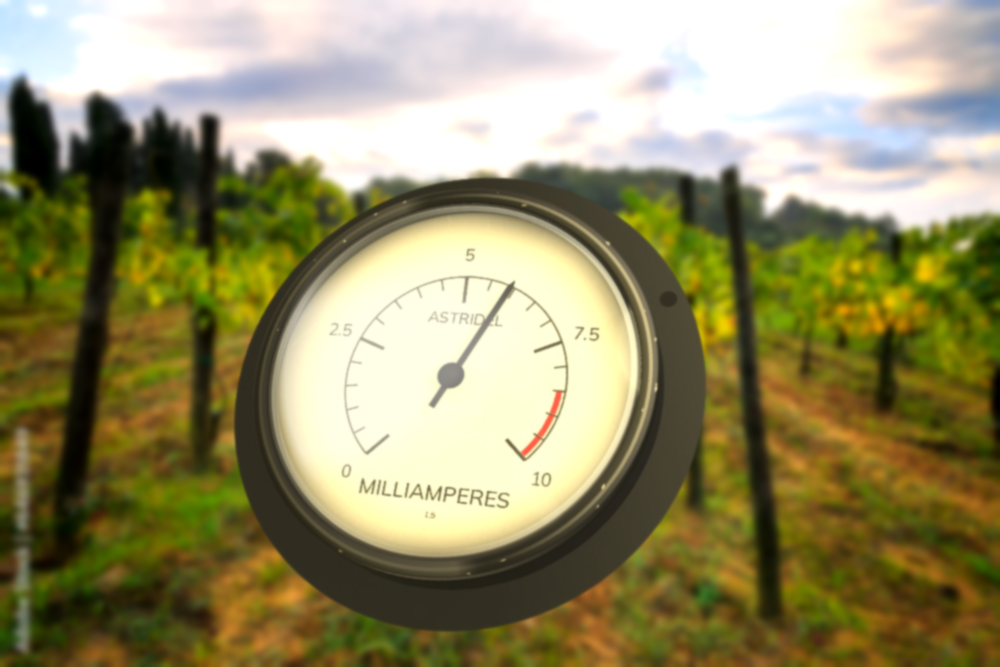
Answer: mA 6
